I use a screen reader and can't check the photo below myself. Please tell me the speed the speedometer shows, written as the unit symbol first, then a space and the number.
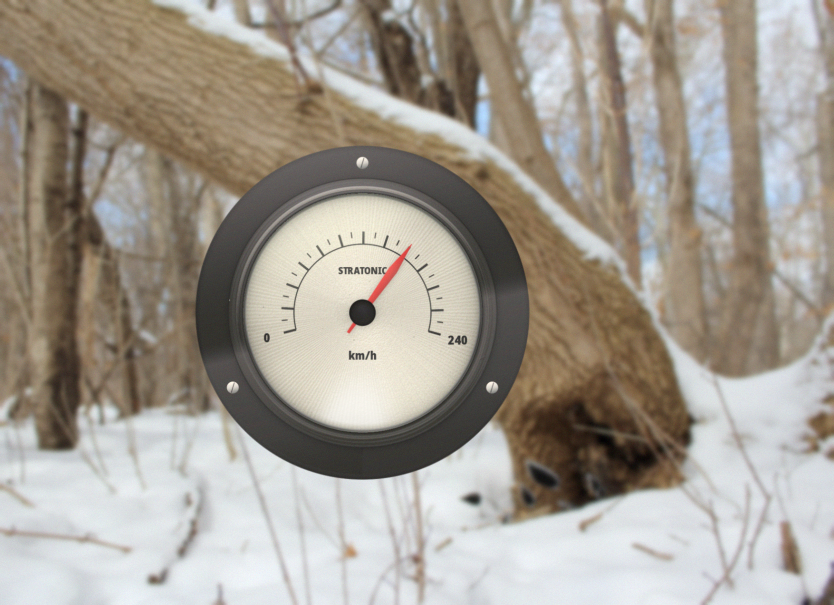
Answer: km/h 160
